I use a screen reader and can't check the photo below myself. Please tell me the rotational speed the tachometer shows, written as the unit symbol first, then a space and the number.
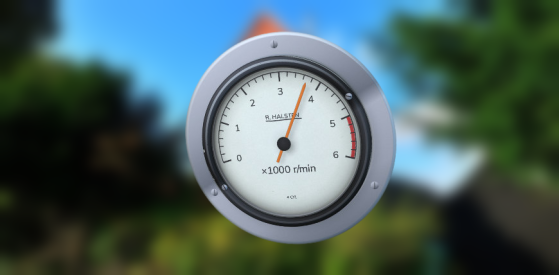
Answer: rpm 3700
